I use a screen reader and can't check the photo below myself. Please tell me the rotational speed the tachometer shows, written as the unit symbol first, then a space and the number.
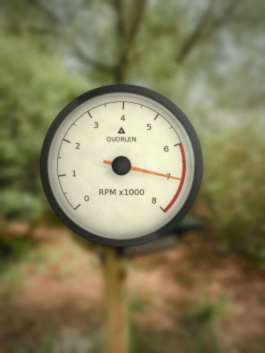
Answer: rpm 7000
